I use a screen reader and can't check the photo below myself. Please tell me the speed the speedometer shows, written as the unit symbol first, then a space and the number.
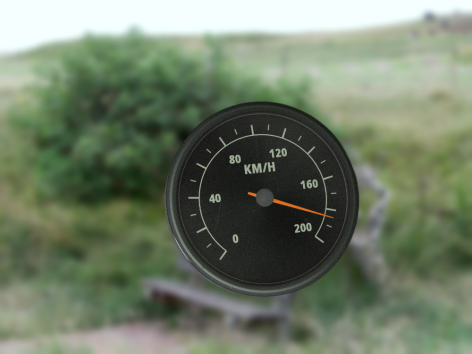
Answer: km/h 185
